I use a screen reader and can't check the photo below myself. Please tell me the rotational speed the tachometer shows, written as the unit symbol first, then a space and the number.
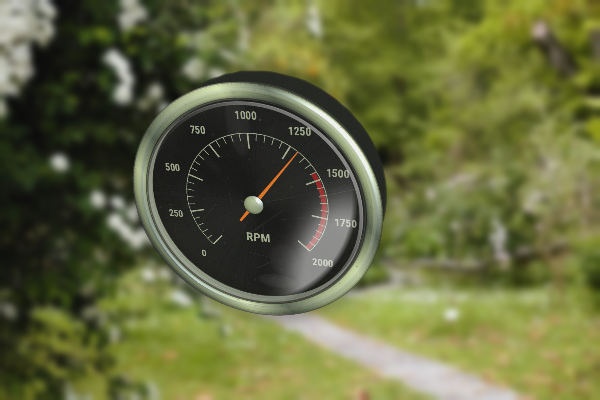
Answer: rpm 1300
